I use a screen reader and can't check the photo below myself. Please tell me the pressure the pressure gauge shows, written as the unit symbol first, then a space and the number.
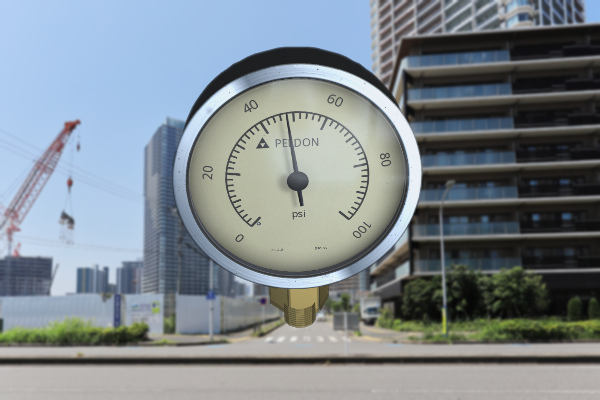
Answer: psi 48
